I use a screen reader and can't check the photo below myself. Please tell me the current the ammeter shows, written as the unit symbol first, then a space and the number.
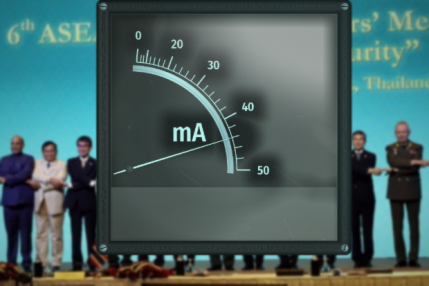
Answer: mA 44
